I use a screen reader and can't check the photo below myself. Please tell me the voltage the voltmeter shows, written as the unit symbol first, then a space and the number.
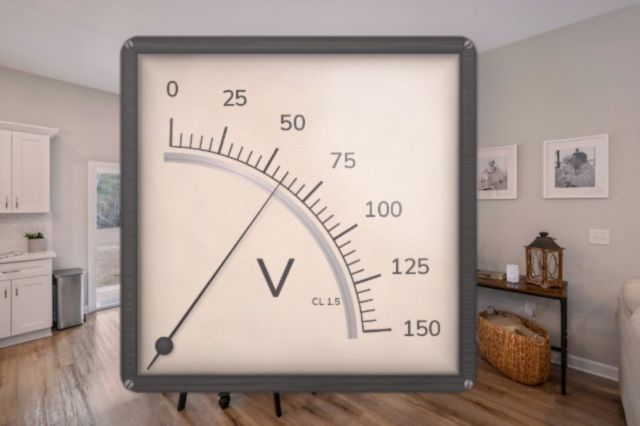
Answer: V 60
